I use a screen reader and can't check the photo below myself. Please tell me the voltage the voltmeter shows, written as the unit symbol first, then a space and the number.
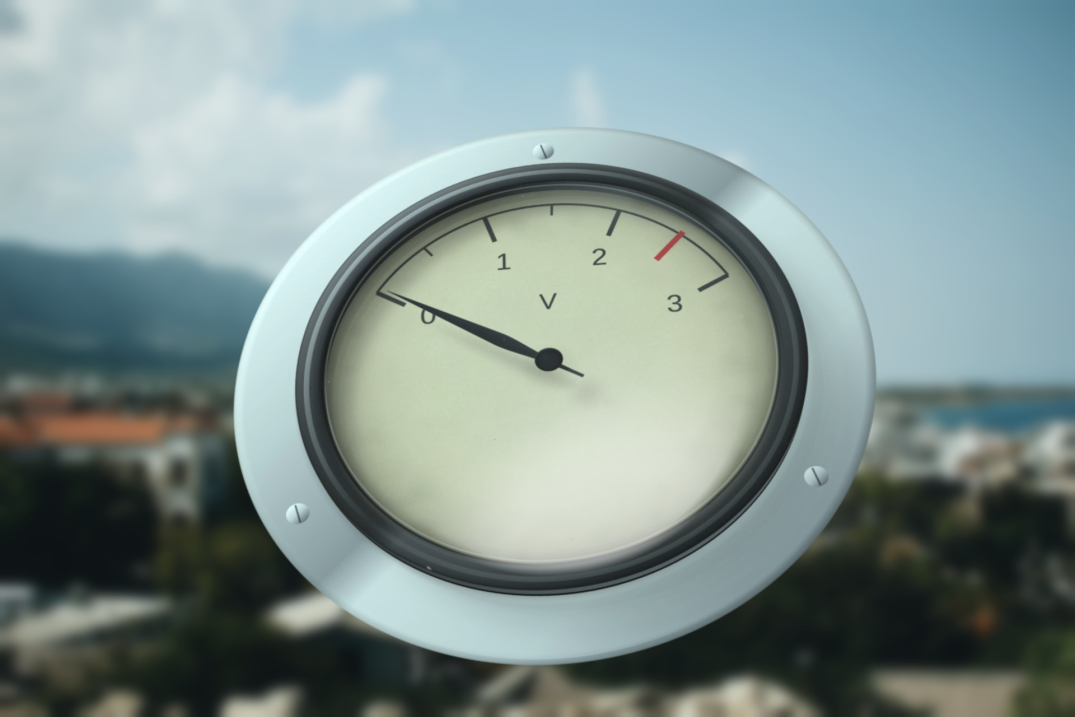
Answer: V 0
